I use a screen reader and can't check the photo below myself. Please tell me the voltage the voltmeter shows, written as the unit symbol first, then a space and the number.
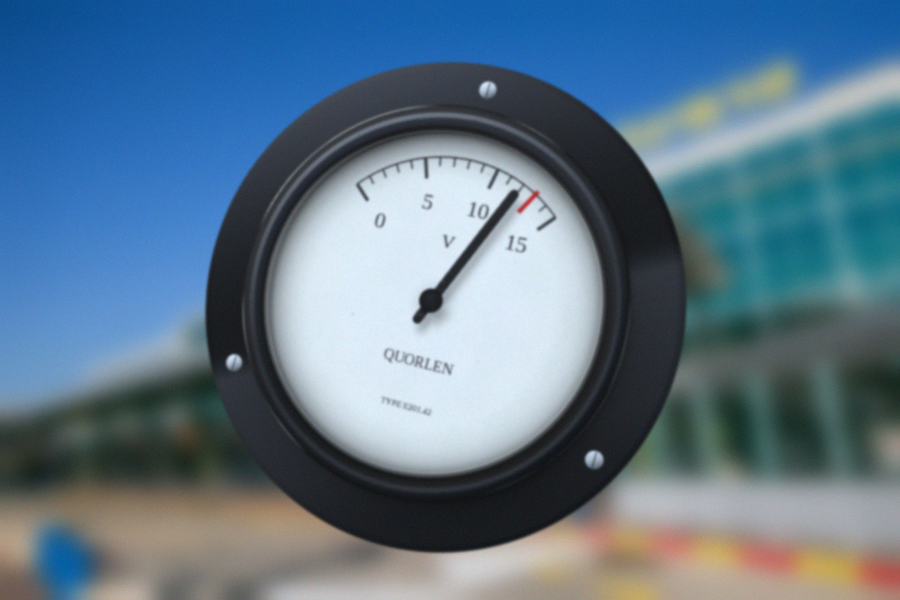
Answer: V 12
